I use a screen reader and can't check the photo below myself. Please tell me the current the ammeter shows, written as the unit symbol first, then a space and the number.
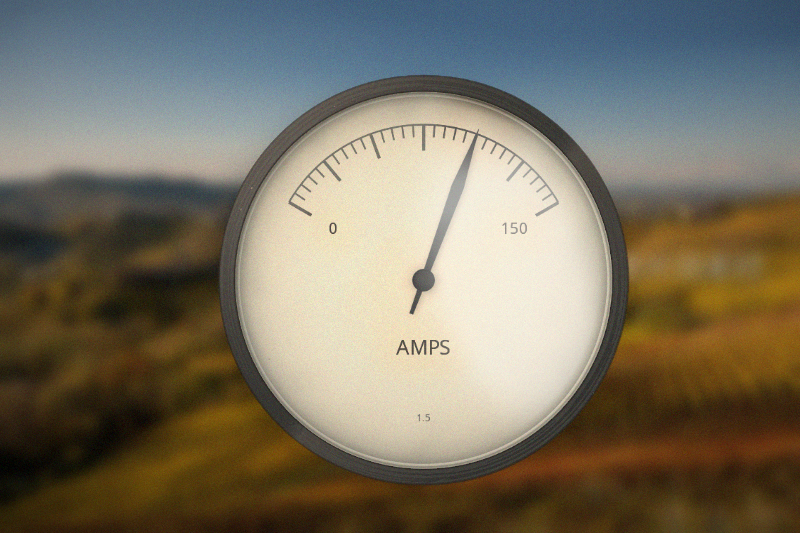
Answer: A 100
